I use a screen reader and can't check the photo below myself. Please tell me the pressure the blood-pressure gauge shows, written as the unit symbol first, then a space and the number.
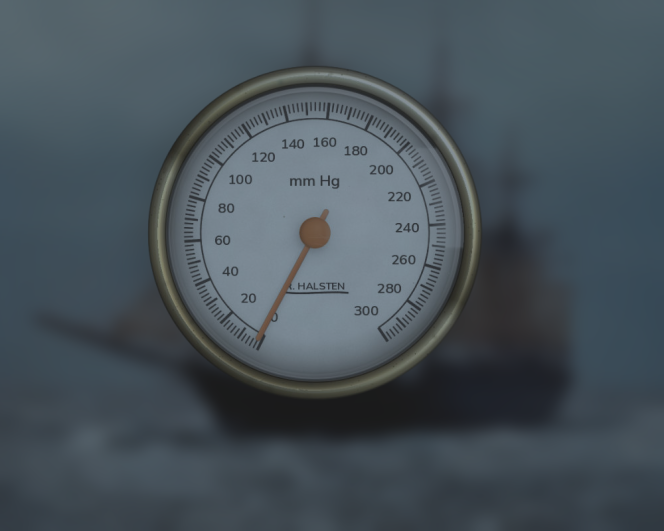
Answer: mmHg 2
